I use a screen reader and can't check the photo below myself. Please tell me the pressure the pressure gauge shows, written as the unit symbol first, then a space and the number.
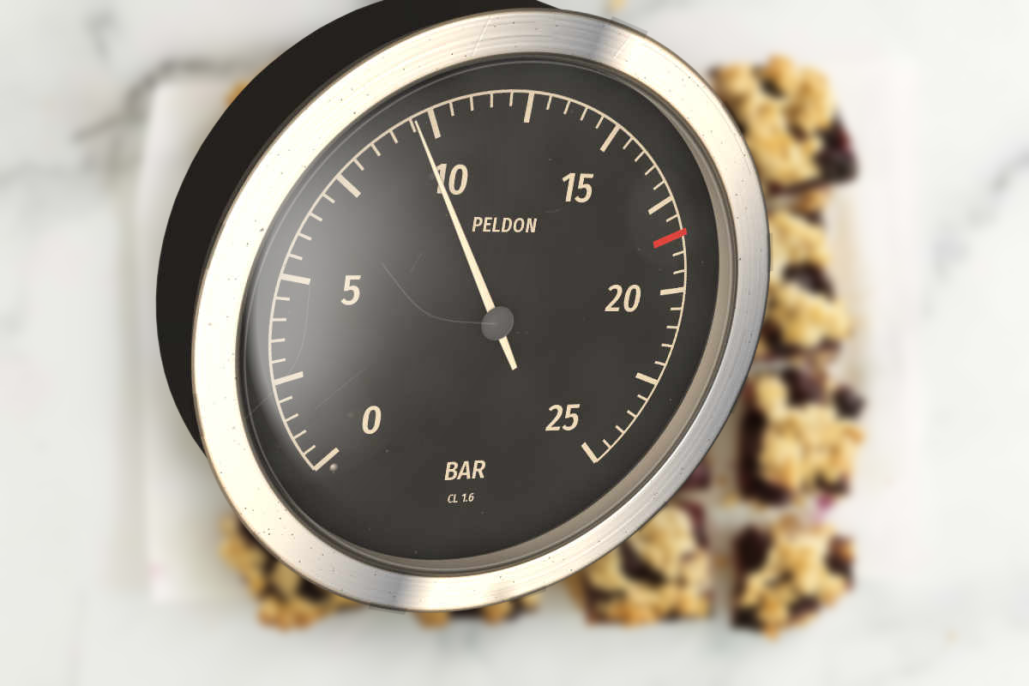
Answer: bar 9.5
